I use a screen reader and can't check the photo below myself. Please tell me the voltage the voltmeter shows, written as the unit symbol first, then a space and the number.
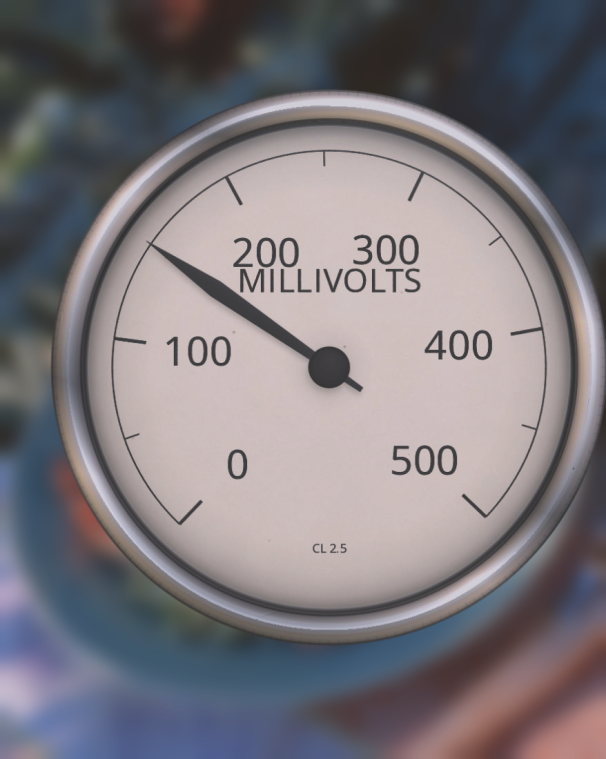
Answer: mV 150
